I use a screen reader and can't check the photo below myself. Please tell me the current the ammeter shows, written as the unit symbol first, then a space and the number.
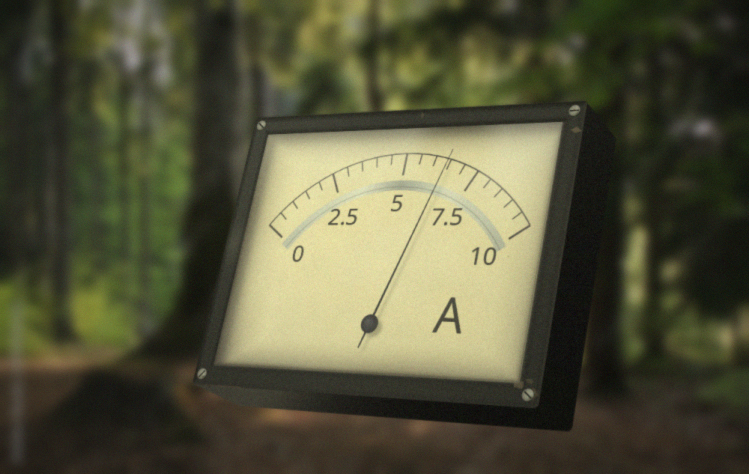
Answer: A 6.5
